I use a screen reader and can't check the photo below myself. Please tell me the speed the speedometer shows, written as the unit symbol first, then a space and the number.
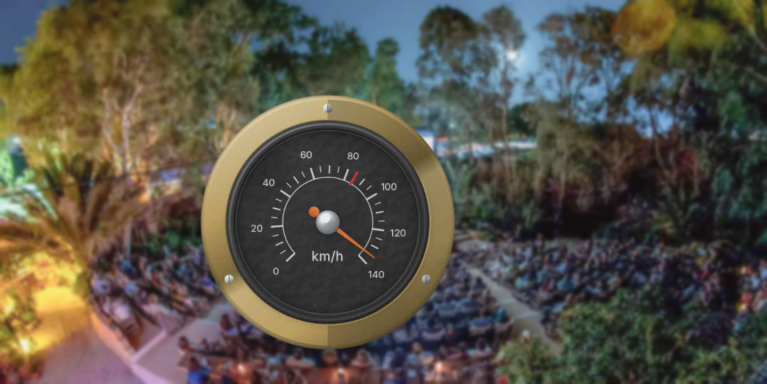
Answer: km/h 135
